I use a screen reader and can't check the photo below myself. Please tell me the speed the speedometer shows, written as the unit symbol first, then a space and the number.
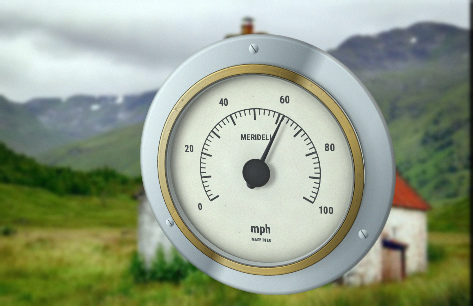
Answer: mph 62
